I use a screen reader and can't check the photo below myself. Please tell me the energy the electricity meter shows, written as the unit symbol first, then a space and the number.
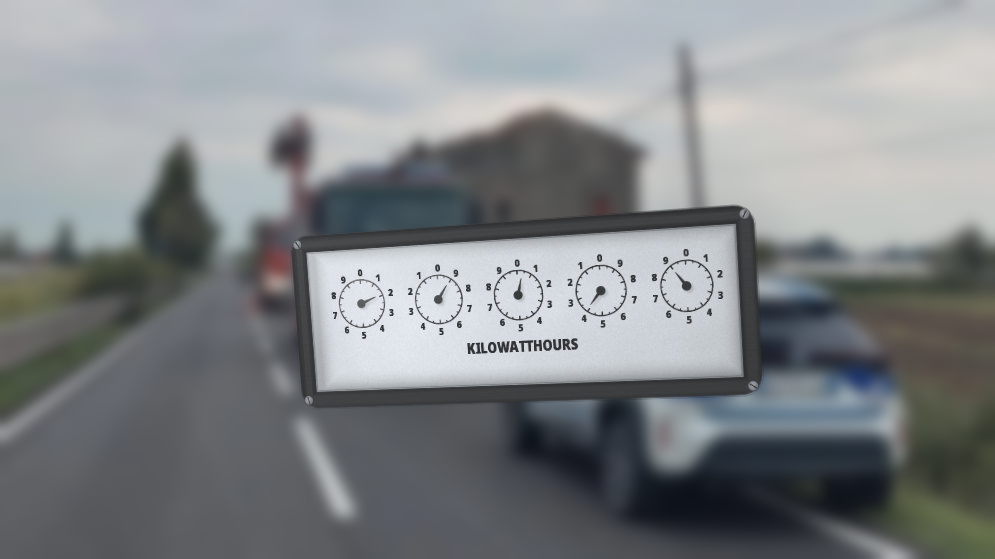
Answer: kWh 19039
